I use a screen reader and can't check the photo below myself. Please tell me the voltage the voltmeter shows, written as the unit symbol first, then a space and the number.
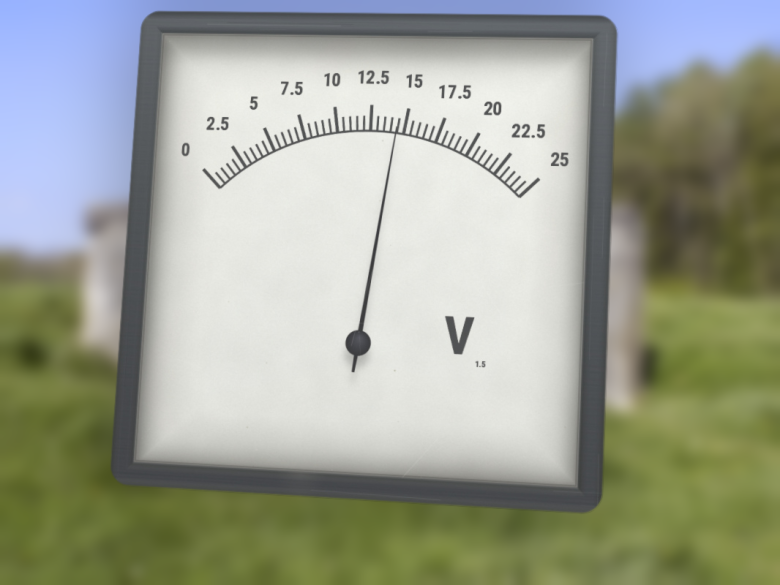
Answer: V 14.5
